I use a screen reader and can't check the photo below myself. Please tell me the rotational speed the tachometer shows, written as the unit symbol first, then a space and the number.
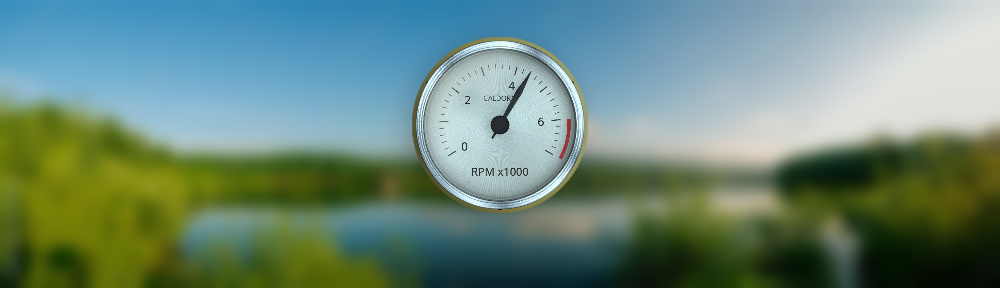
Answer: rpm 4400
